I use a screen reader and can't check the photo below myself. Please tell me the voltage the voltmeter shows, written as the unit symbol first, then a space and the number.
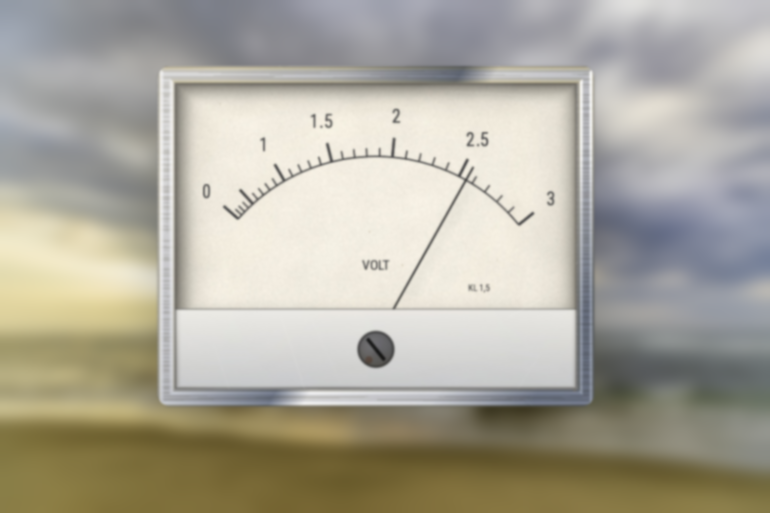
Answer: V 2.55
